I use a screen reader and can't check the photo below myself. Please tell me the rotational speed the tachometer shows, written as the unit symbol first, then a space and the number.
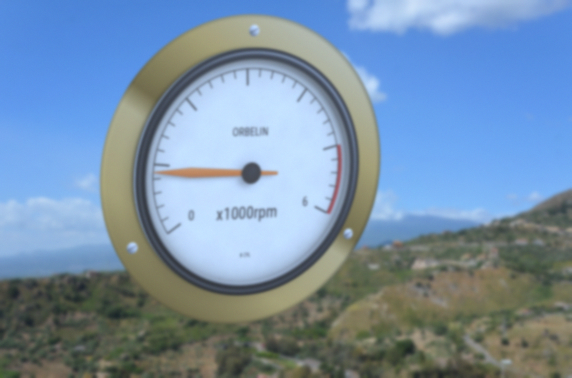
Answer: rpm 900
